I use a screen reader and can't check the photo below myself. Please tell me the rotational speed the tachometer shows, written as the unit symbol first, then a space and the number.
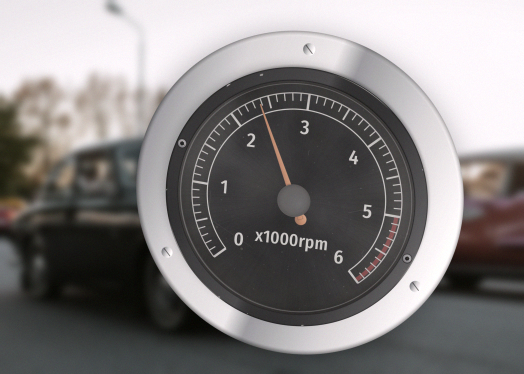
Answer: rpm 2400
